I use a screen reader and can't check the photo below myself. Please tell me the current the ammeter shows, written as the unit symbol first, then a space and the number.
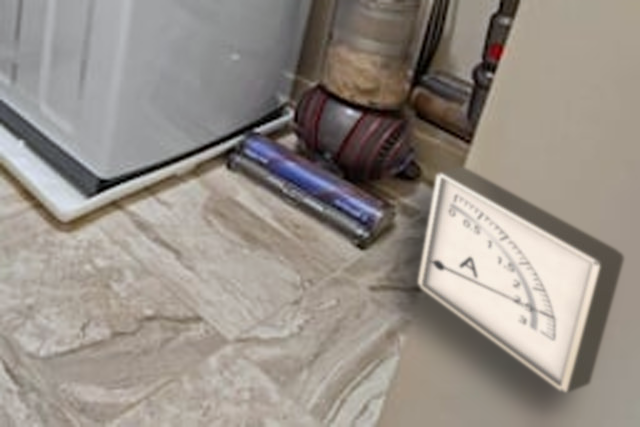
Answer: A 2.5
